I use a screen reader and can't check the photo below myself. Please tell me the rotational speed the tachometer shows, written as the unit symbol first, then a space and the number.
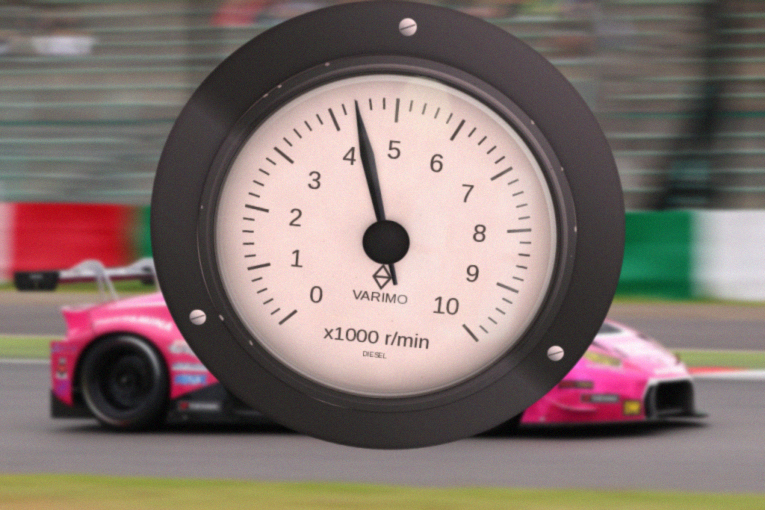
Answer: rpm 4400
